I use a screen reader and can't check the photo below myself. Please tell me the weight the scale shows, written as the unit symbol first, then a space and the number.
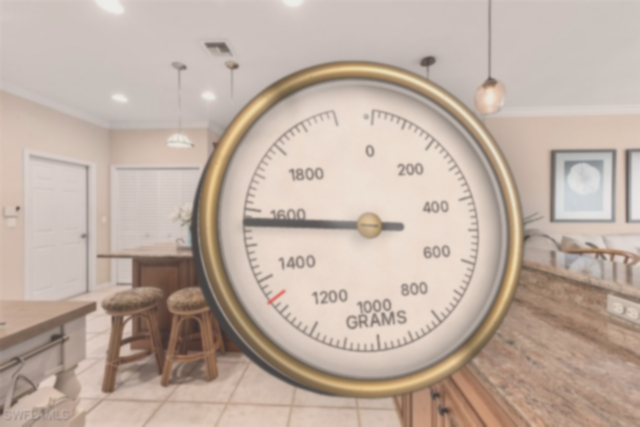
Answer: g 1560
